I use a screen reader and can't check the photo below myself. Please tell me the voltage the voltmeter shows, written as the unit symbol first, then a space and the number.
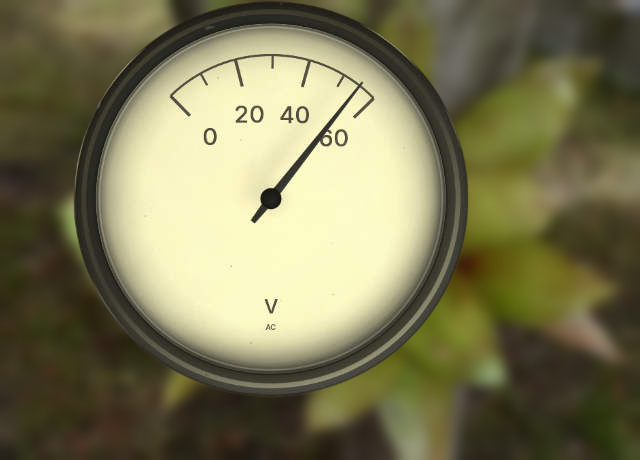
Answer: V 55
